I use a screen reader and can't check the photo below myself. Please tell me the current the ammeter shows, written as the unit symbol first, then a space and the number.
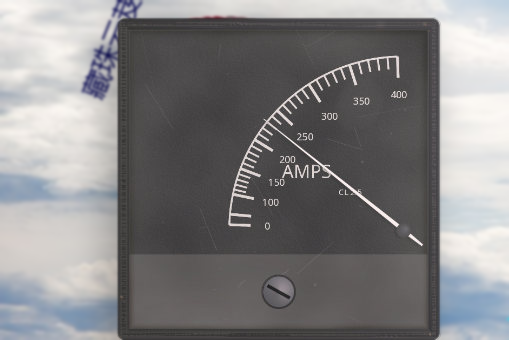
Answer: A 230
